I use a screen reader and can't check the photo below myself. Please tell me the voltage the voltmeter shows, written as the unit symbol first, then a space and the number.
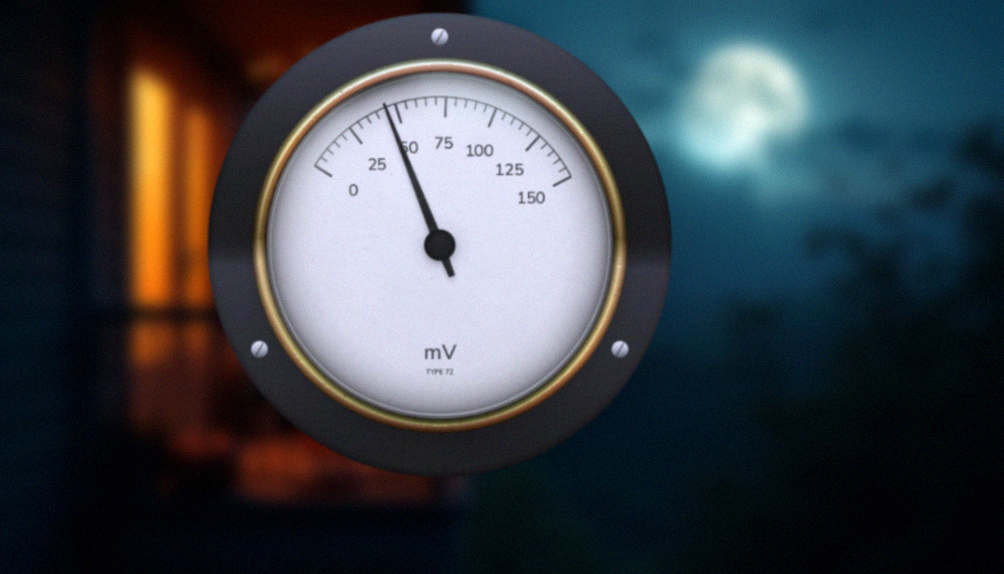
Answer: mV 45
